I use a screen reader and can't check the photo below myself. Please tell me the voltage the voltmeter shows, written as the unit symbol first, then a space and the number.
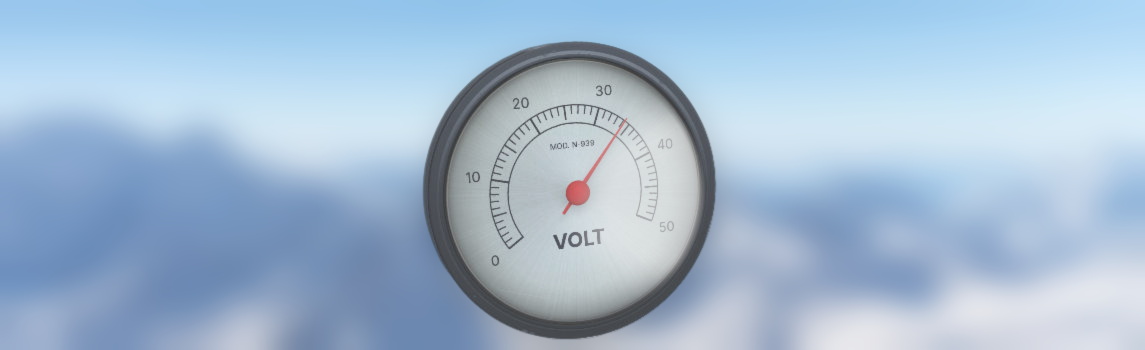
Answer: V 34
